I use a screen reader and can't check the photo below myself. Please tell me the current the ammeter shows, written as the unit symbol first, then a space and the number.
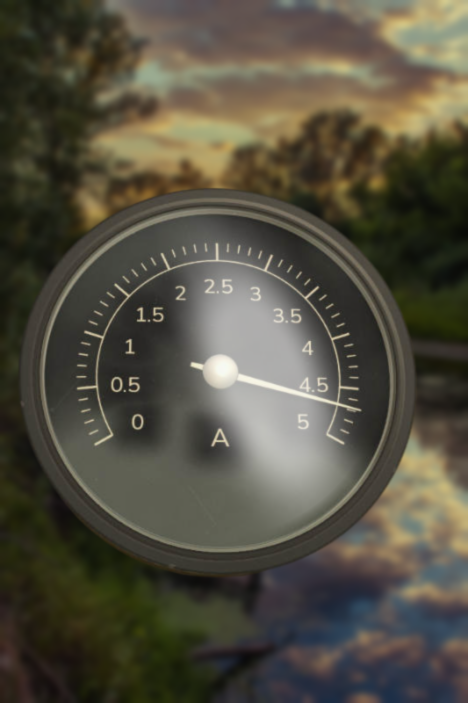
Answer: A 4.7
